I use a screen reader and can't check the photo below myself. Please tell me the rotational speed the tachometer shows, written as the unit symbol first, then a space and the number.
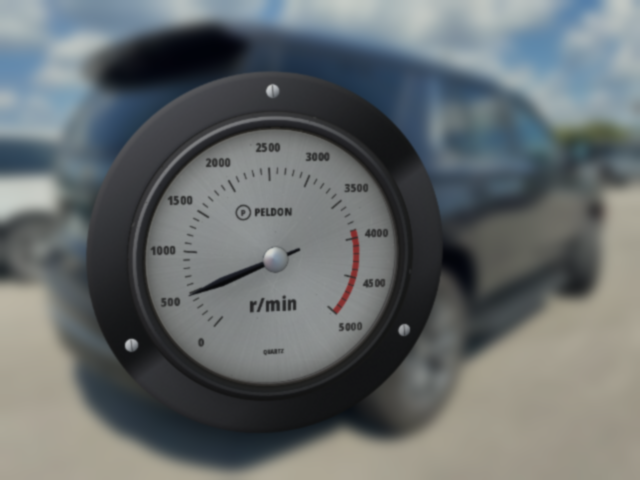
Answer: rpm 500
